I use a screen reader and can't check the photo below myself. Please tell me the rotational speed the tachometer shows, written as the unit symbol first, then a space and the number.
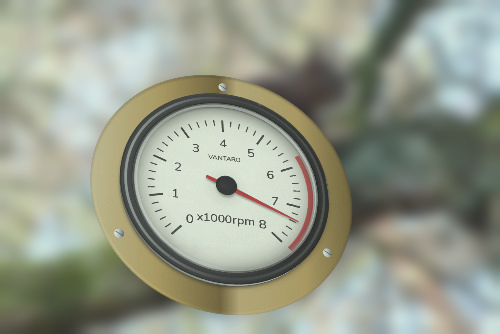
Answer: rpm 7400
